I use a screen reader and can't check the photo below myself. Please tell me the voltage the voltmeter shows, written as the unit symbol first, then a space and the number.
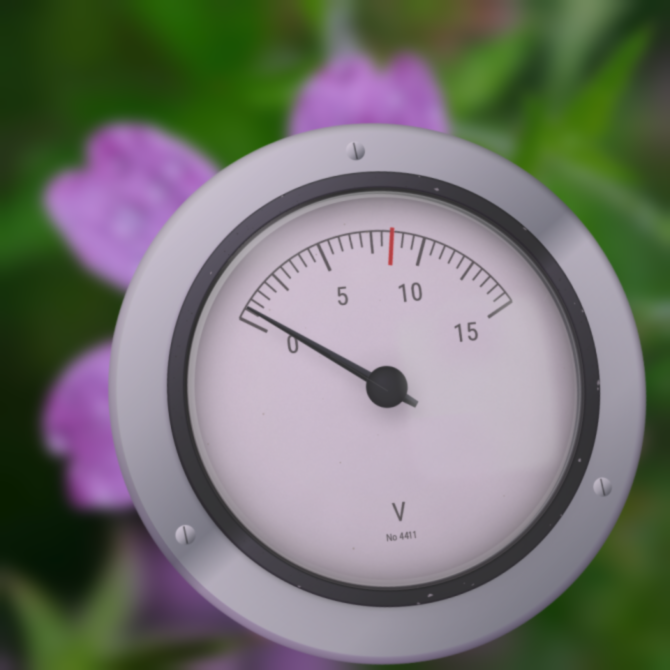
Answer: V 0.5
